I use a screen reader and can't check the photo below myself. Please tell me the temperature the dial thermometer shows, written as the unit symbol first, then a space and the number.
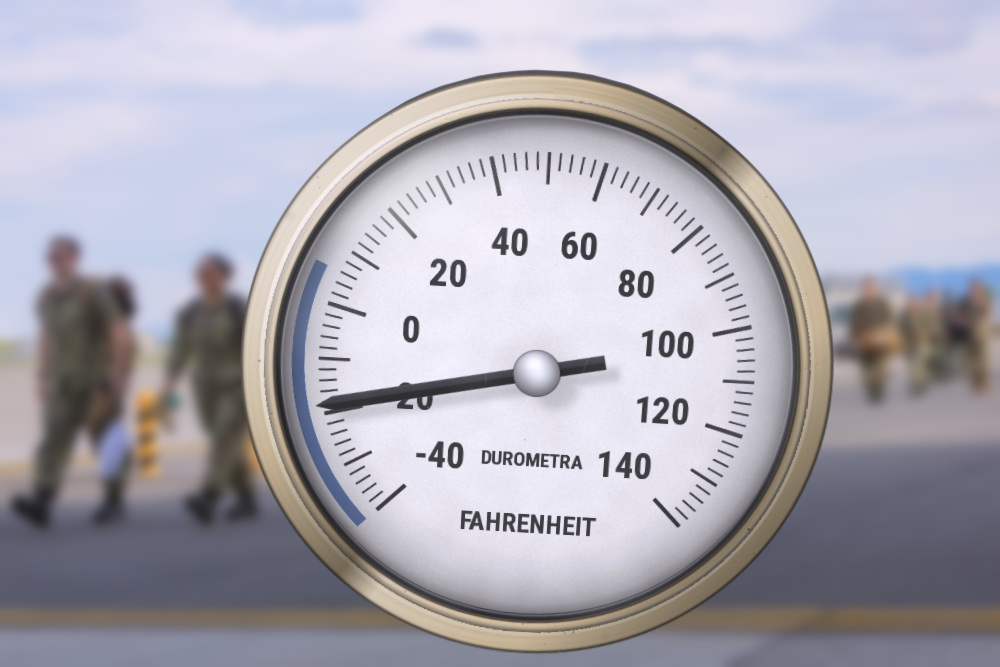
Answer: °F -18
